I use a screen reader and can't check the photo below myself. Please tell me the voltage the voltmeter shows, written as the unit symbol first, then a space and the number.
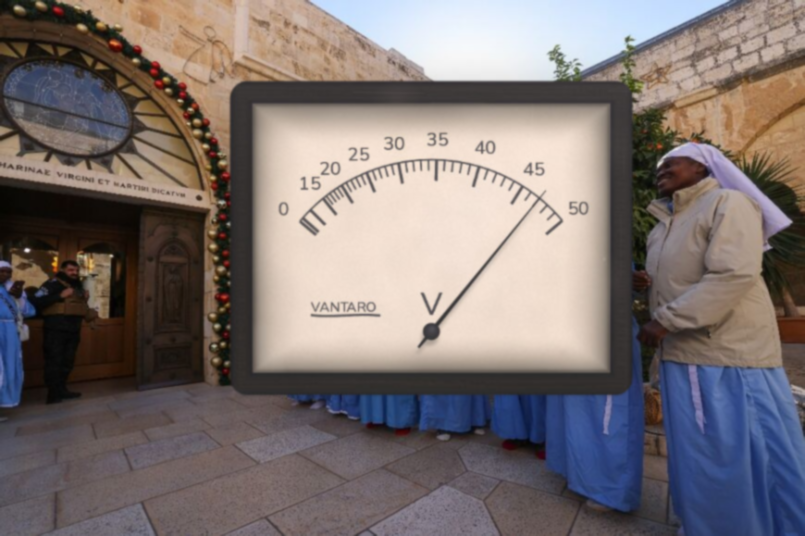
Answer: V 47
